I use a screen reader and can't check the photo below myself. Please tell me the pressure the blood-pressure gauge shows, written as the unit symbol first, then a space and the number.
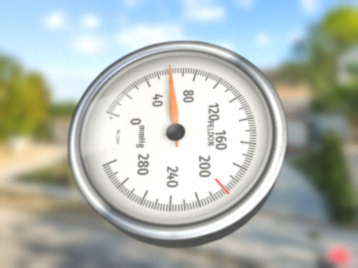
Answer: mmHg 60
